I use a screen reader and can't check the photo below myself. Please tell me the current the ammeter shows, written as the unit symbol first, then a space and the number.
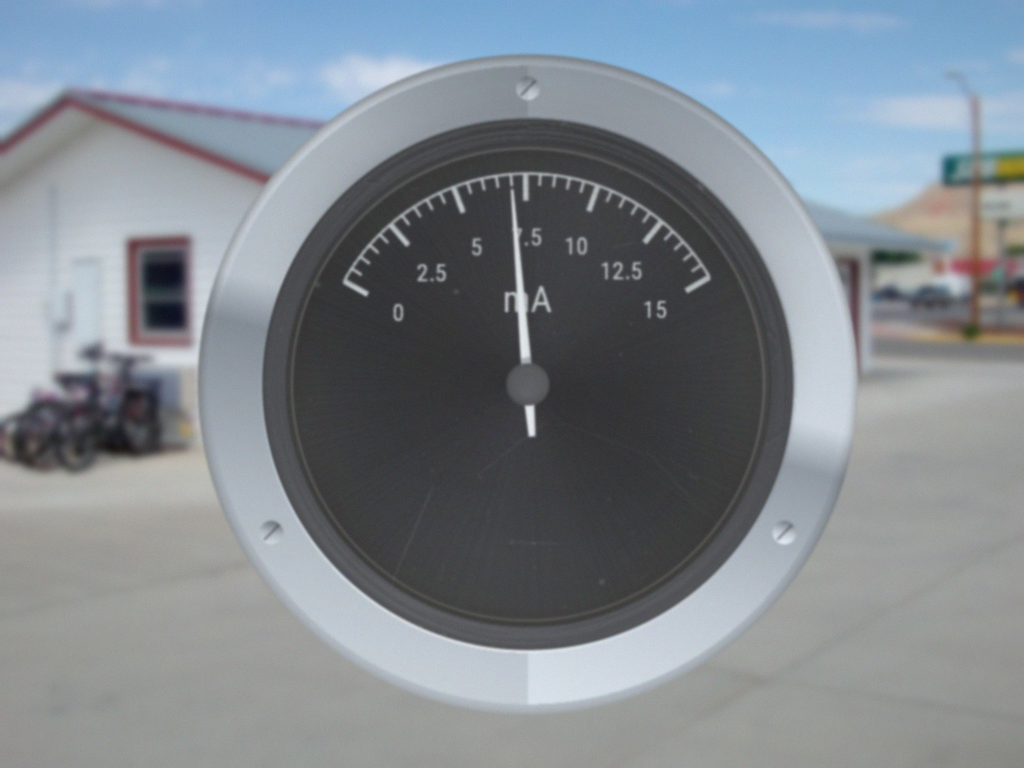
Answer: mA 7
